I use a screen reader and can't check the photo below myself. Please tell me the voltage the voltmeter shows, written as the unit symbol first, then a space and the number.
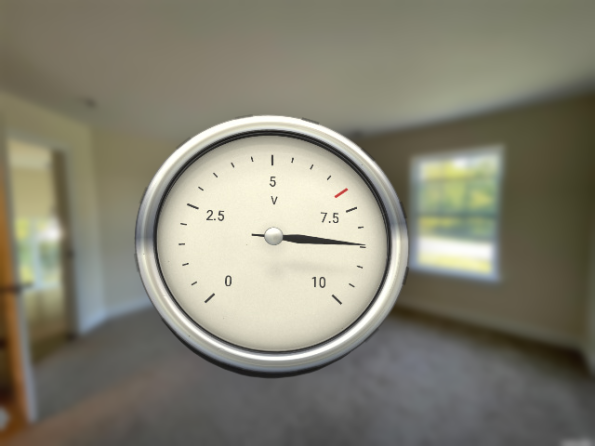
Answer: V 8.5
